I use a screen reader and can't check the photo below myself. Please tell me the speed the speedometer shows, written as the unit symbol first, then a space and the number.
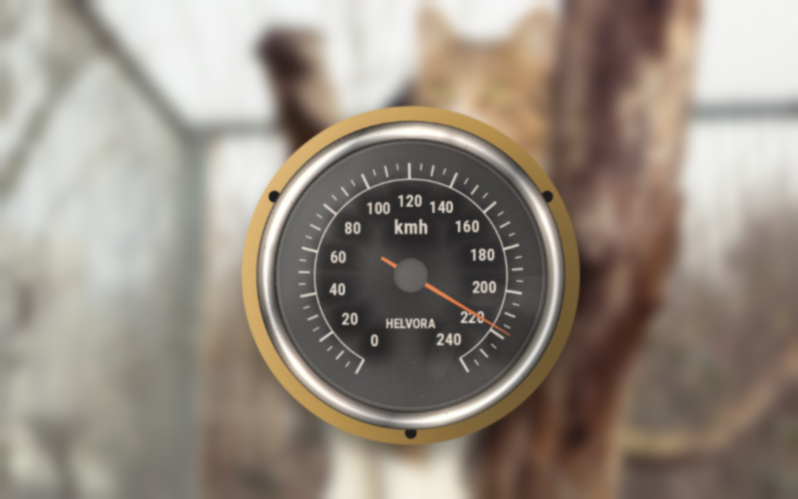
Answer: km/h 217.5
